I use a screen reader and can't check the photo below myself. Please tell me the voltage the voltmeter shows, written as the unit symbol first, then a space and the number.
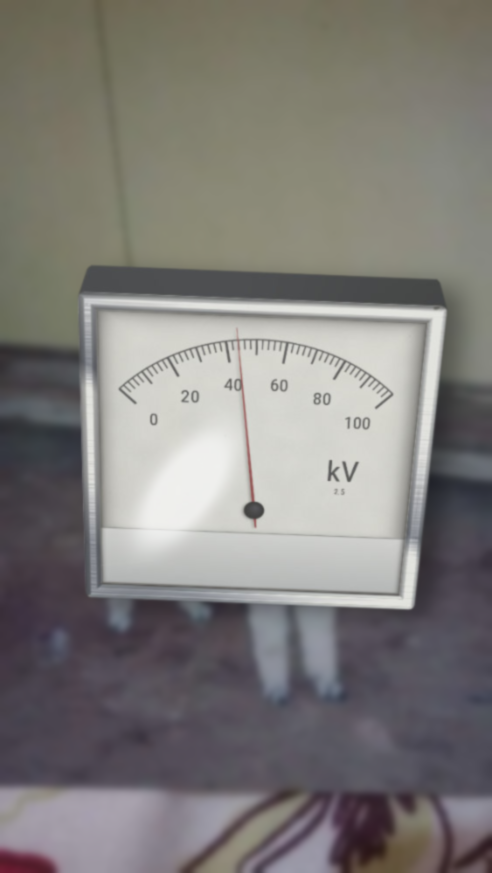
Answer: kV 44
